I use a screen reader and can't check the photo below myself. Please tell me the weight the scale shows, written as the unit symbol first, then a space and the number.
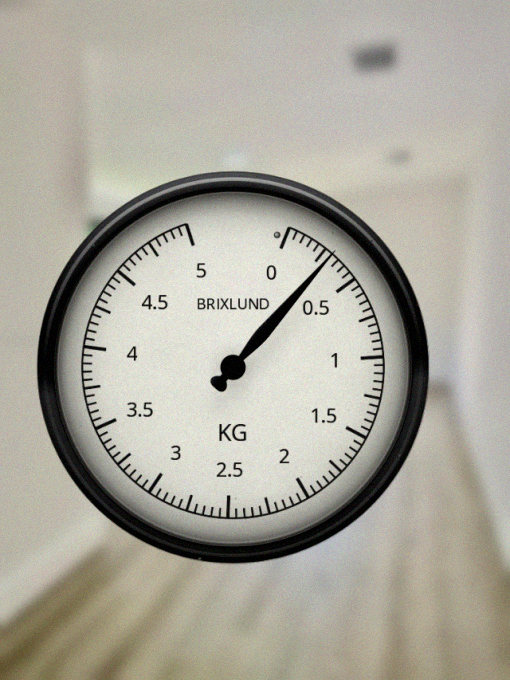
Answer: kg 0.3
